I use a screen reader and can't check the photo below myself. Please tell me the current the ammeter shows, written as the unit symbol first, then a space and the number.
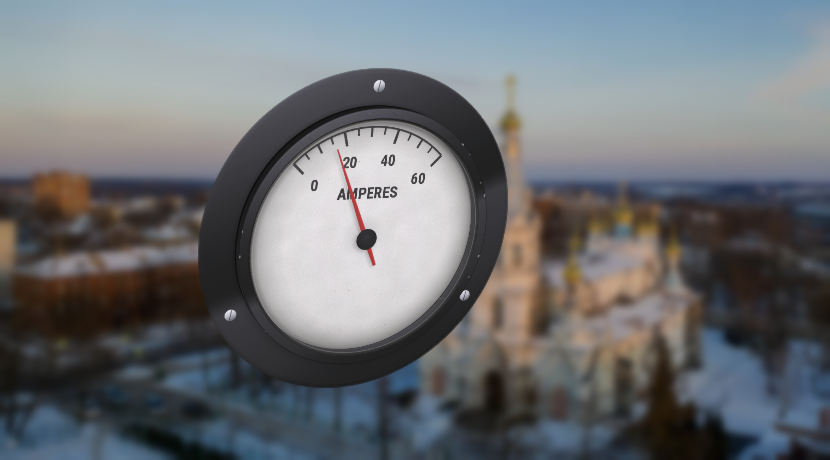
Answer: A 15
